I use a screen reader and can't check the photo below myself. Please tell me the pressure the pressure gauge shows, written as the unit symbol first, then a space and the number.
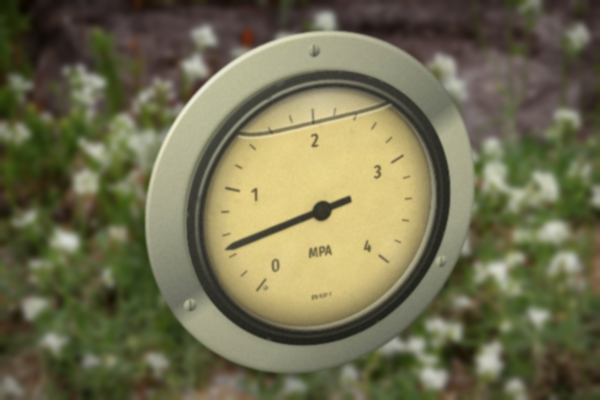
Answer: MPa 0.5
